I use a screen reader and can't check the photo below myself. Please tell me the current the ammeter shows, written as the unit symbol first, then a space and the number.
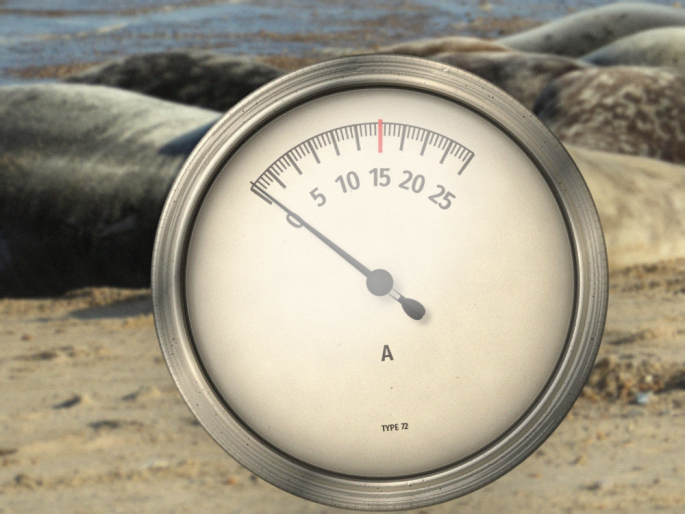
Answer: A 0.5
